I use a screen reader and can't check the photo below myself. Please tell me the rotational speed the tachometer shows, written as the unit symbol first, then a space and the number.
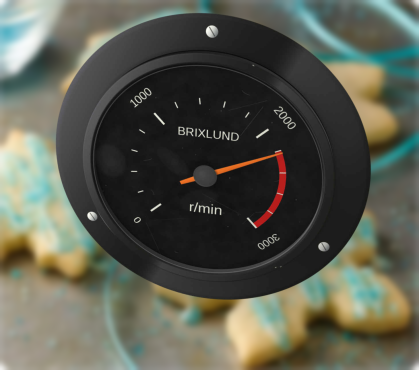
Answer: rpm 2200
